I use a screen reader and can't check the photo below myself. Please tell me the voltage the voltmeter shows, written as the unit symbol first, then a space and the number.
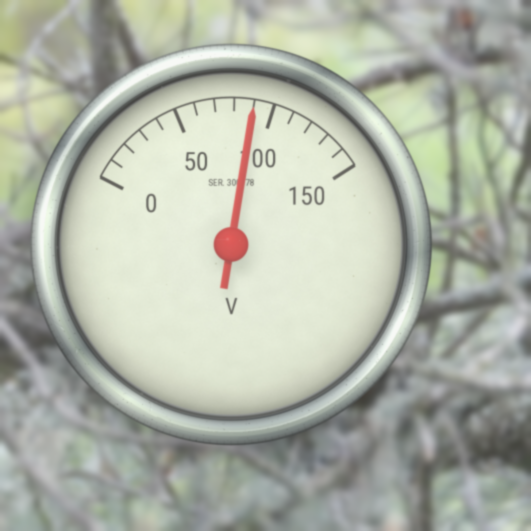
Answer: V 90
